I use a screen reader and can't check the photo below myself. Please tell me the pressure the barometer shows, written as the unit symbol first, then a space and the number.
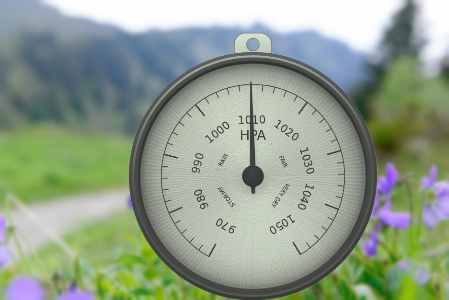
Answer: hPa 1010
